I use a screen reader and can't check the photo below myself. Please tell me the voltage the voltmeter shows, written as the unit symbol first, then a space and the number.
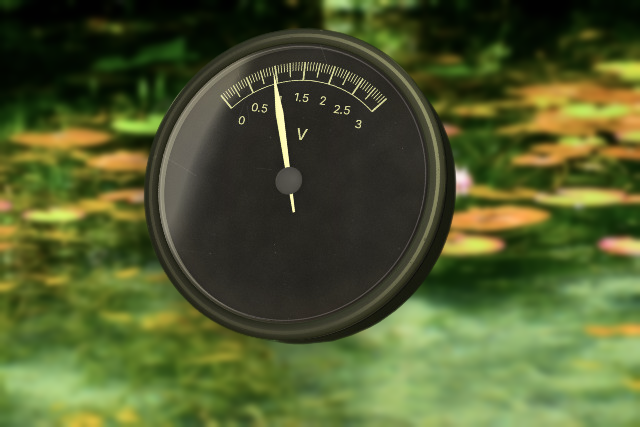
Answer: V 1
